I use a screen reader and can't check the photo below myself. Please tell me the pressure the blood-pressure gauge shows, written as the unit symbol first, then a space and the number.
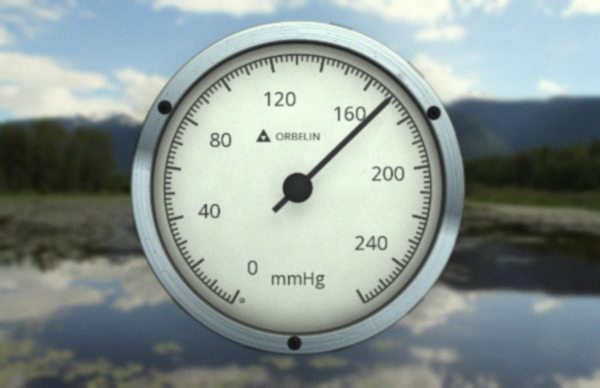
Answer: mmHg 170
